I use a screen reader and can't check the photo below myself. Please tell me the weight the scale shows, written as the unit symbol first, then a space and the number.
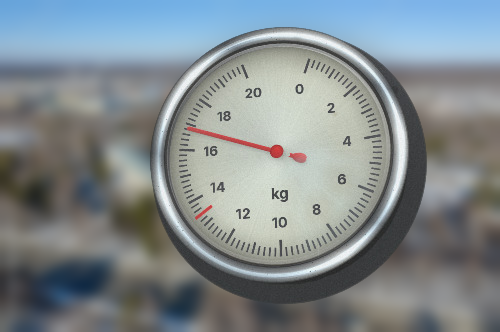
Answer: kg 16.8
